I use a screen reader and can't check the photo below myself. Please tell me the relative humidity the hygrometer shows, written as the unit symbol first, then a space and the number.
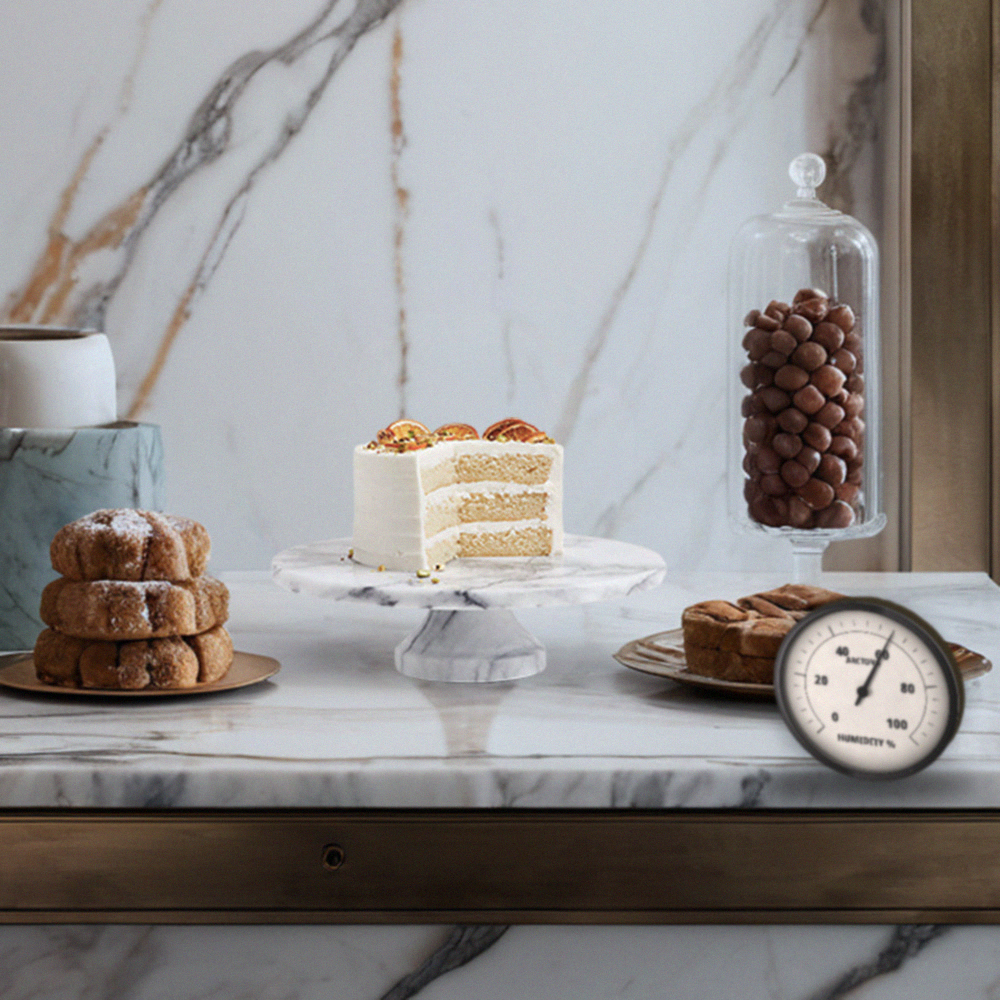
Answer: % 60
